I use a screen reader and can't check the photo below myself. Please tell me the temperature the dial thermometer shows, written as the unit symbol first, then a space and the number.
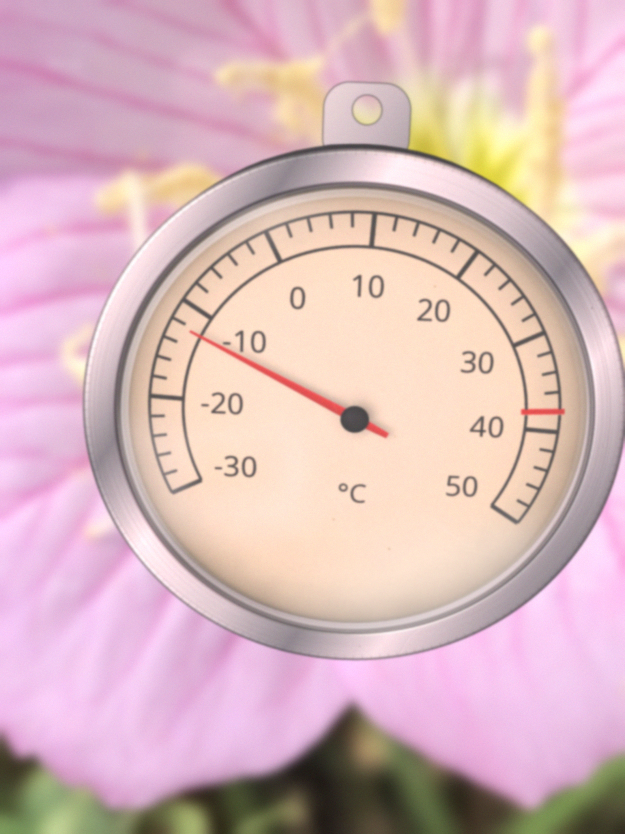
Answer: °C -12
